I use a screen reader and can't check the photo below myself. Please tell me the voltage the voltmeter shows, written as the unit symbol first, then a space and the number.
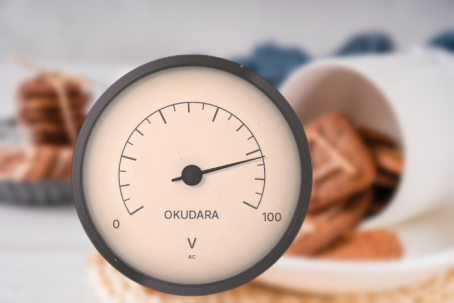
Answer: V 82.5
